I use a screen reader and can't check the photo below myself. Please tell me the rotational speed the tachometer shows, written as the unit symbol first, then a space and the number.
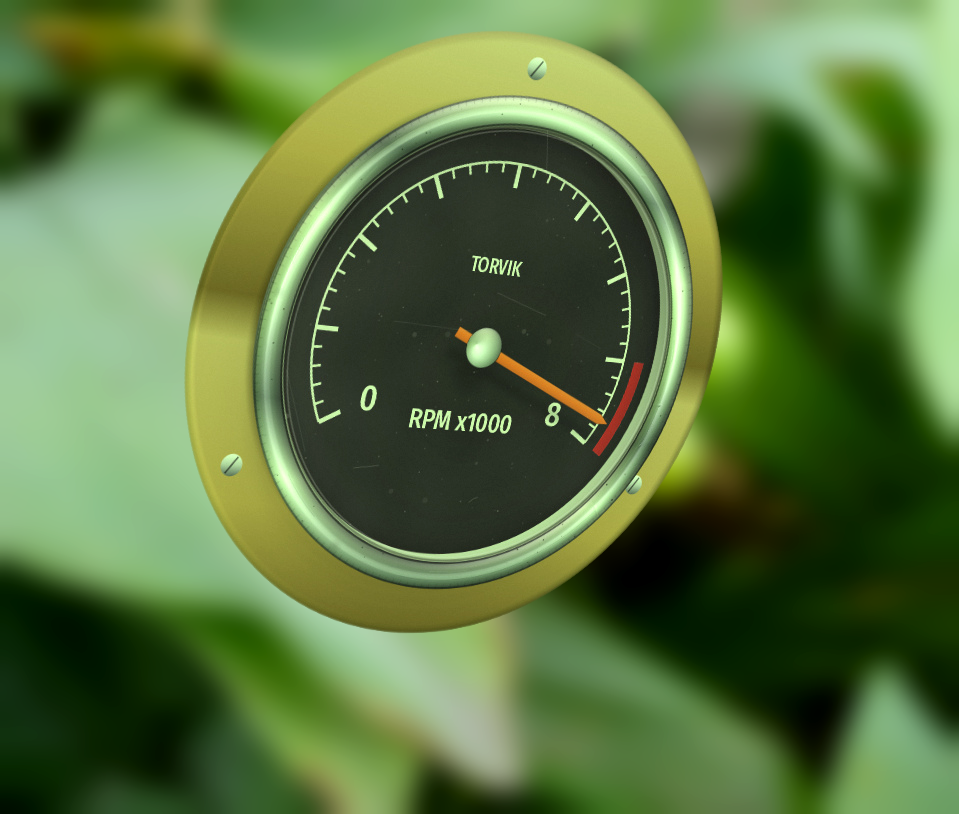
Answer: rpm 7700
